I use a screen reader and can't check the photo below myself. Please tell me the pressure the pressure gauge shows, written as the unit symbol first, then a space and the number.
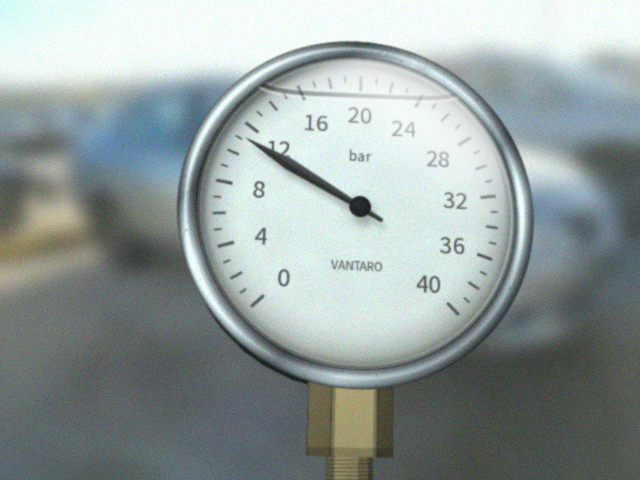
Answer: bar 11
